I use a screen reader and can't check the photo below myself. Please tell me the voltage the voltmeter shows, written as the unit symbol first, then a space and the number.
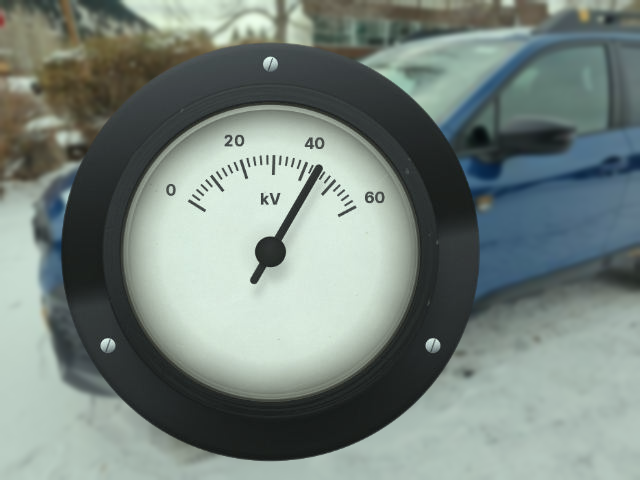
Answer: kV 44
